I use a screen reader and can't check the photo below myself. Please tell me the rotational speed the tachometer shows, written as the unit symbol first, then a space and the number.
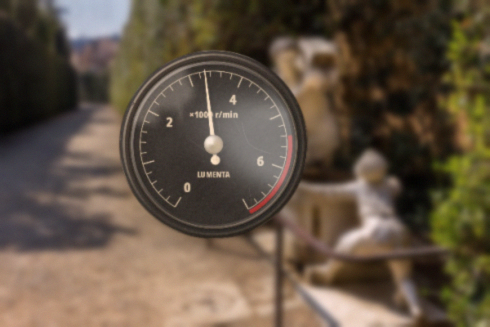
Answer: rpm 3300
